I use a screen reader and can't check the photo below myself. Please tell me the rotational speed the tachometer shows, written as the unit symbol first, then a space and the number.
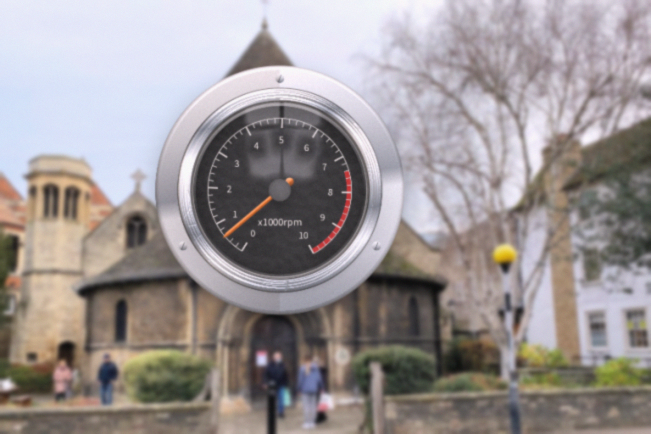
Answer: rpm 600
